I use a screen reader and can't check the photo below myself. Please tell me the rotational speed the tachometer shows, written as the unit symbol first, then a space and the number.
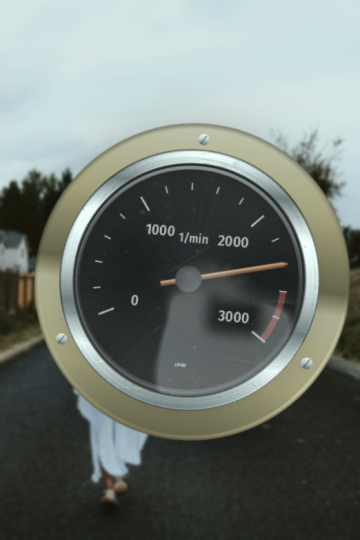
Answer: rpm 2400
